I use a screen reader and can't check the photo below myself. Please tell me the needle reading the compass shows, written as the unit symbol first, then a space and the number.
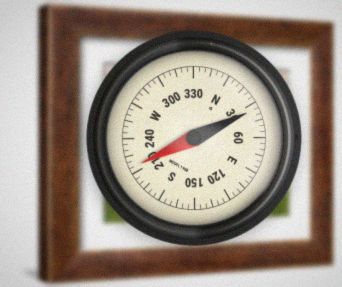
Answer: ° 215
